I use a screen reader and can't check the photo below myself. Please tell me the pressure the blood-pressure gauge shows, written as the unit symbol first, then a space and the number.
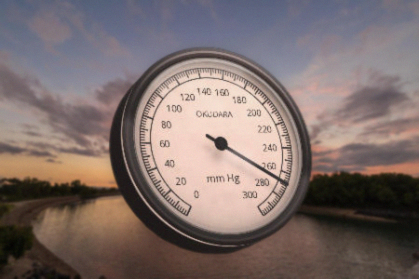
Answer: mmHg 270
